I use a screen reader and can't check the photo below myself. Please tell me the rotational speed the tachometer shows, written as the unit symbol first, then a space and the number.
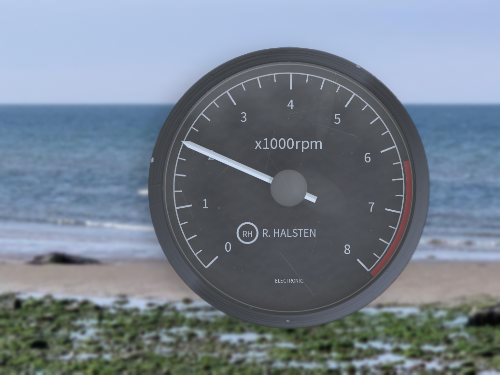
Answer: rpm 2000
